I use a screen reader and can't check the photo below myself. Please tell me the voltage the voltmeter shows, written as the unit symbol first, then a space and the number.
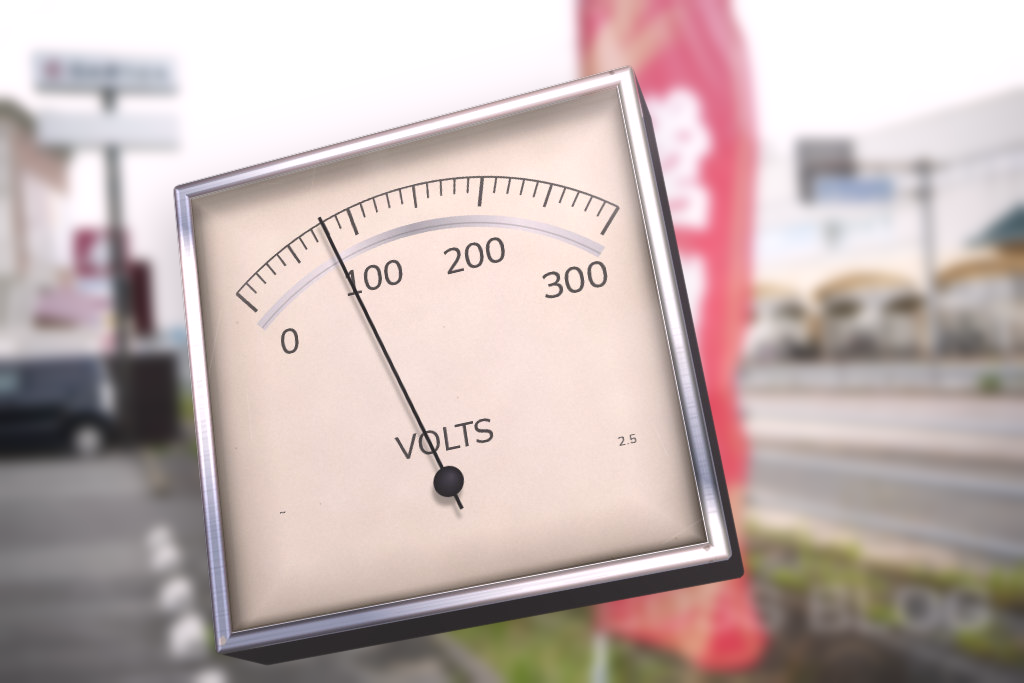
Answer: V 80
